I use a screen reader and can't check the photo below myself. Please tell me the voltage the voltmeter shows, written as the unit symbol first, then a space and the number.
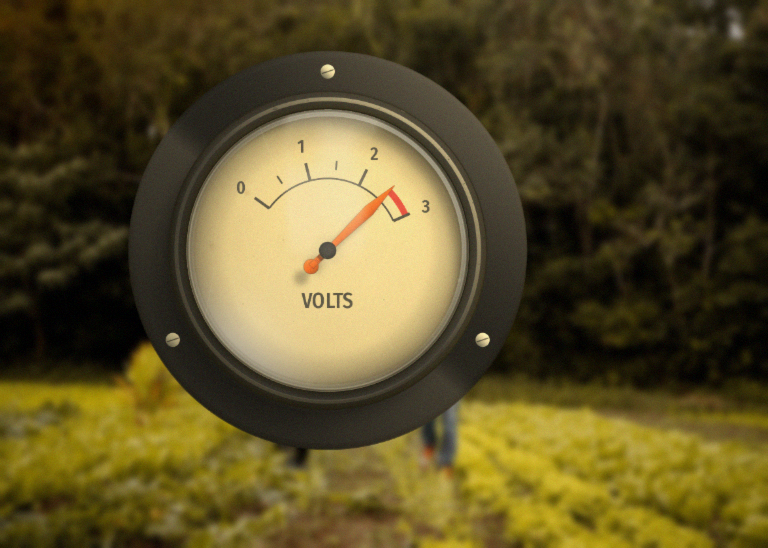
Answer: V 2.5
